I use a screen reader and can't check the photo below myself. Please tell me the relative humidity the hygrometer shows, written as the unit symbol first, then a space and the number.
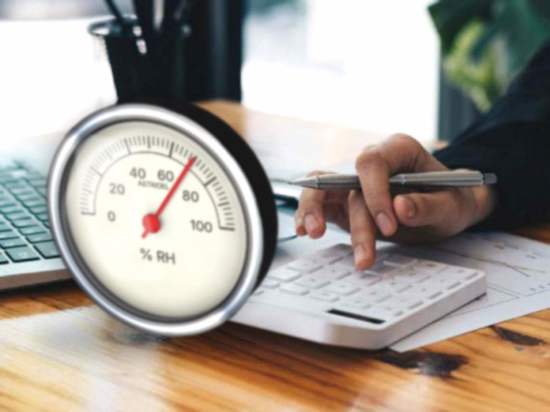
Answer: % 70
